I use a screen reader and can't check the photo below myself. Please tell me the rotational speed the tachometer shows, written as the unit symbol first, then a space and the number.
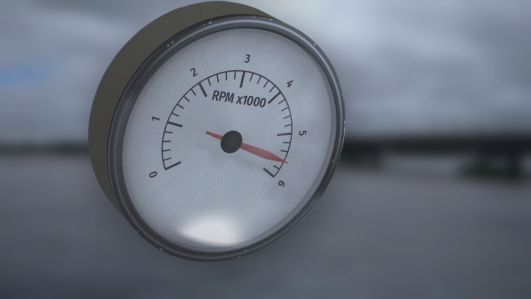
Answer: rpm 5600
